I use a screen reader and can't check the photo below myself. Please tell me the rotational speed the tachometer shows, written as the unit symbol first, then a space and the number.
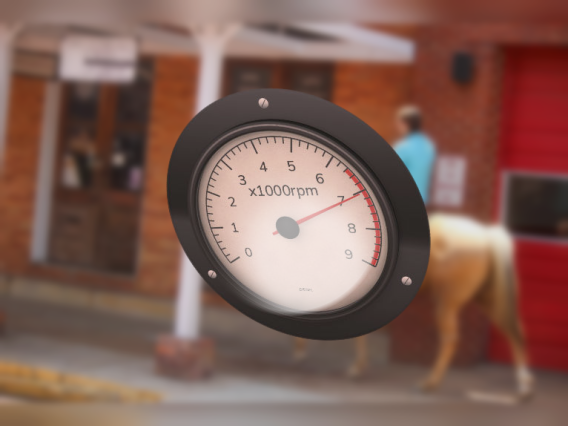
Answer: rpm 7000
